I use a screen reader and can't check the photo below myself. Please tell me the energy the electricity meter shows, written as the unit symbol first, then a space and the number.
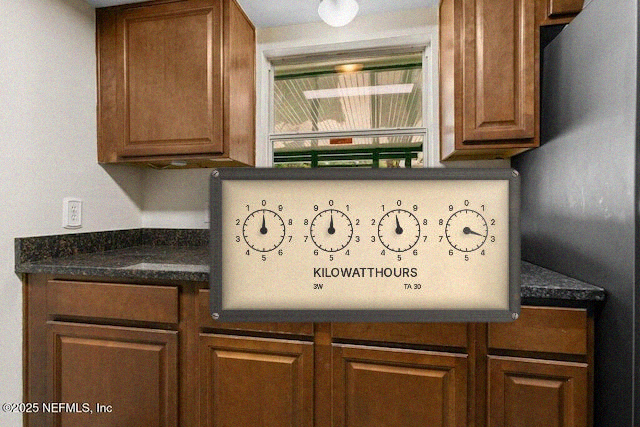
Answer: kWh 3
